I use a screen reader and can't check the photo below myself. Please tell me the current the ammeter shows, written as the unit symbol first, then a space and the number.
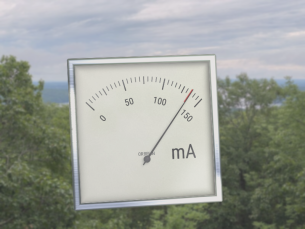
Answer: mA 135
